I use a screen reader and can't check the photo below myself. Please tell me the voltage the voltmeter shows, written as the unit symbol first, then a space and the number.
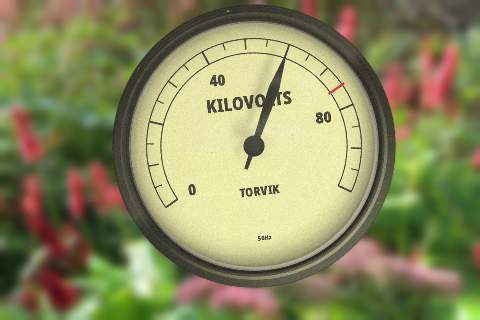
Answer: kV 60
